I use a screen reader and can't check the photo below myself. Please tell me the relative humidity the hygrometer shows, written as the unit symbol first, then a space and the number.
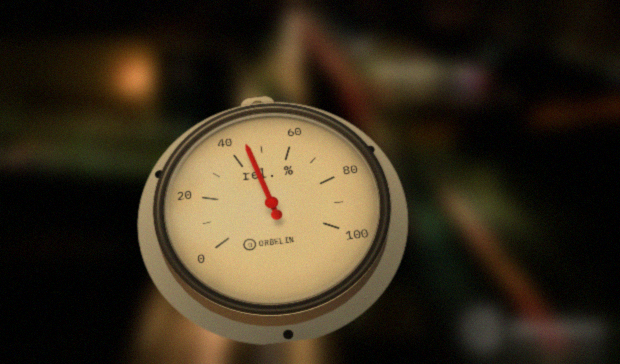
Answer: % 45
